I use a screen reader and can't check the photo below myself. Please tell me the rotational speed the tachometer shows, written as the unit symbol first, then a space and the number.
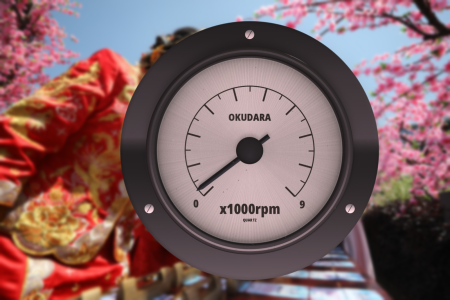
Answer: rpm 250
